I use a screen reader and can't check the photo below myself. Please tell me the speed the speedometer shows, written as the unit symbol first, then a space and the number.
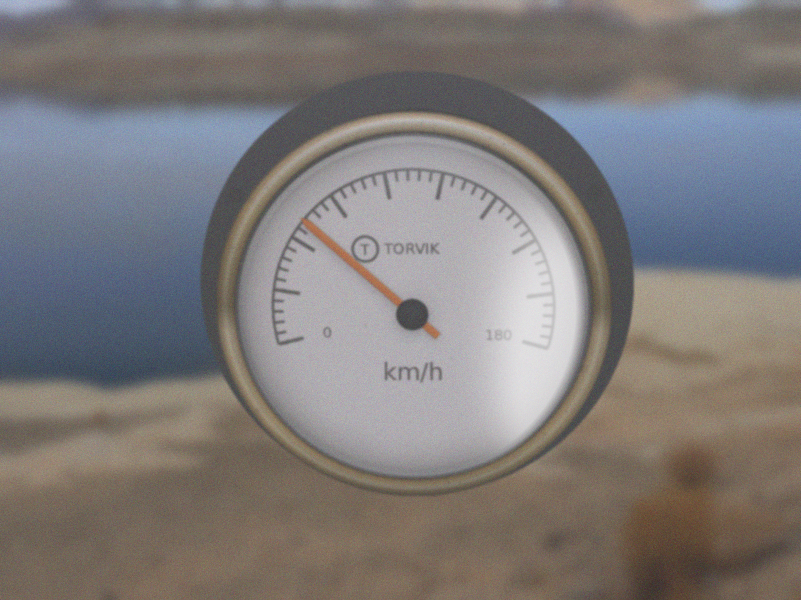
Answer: km/h 48
